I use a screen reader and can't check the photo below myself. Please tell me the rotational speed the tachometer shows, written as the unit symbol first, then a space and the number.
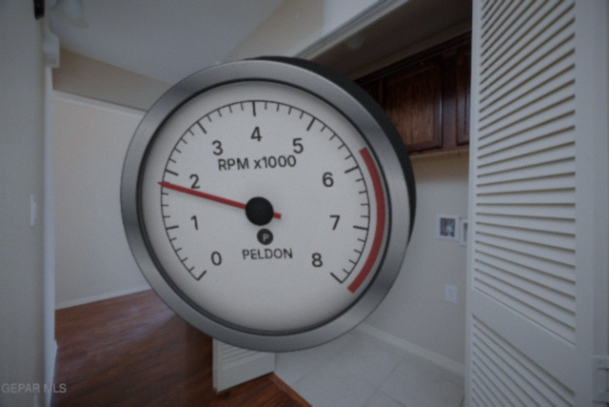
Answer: rpm 1800
